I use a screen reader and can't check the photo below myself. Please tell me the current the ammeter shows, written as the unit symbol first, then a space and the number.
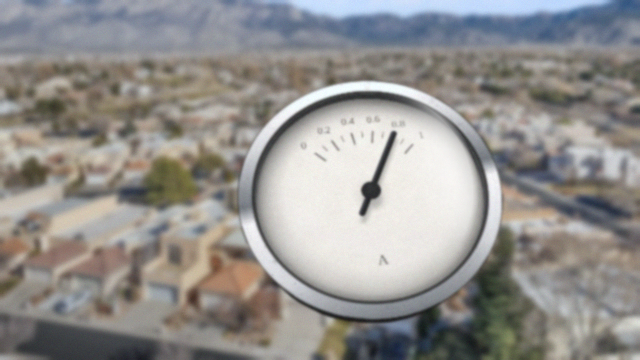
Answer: A 0.8
